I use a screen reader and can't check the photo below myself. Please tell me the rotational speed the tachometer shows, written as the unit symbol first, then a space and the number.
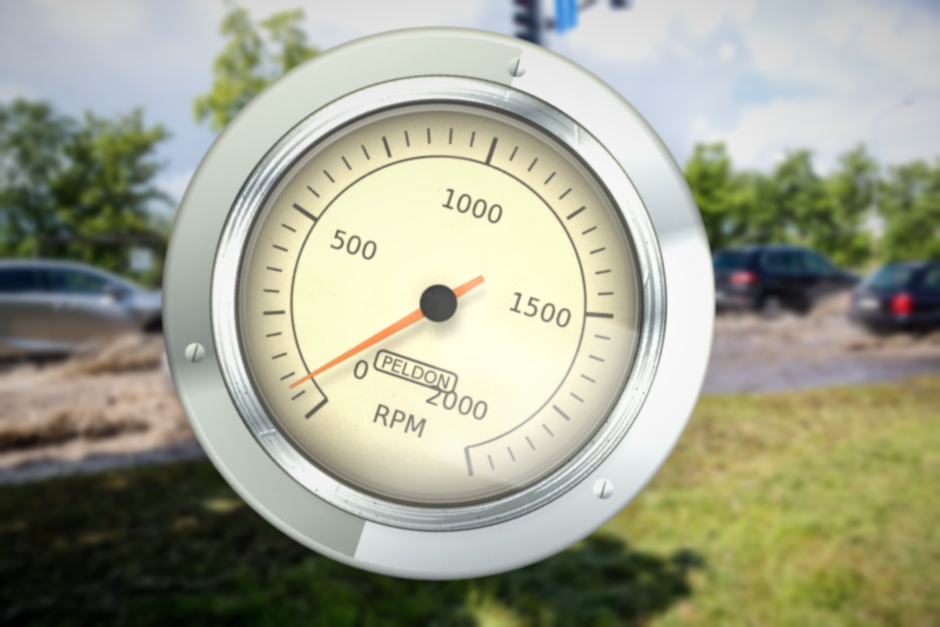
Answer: rpm 75
